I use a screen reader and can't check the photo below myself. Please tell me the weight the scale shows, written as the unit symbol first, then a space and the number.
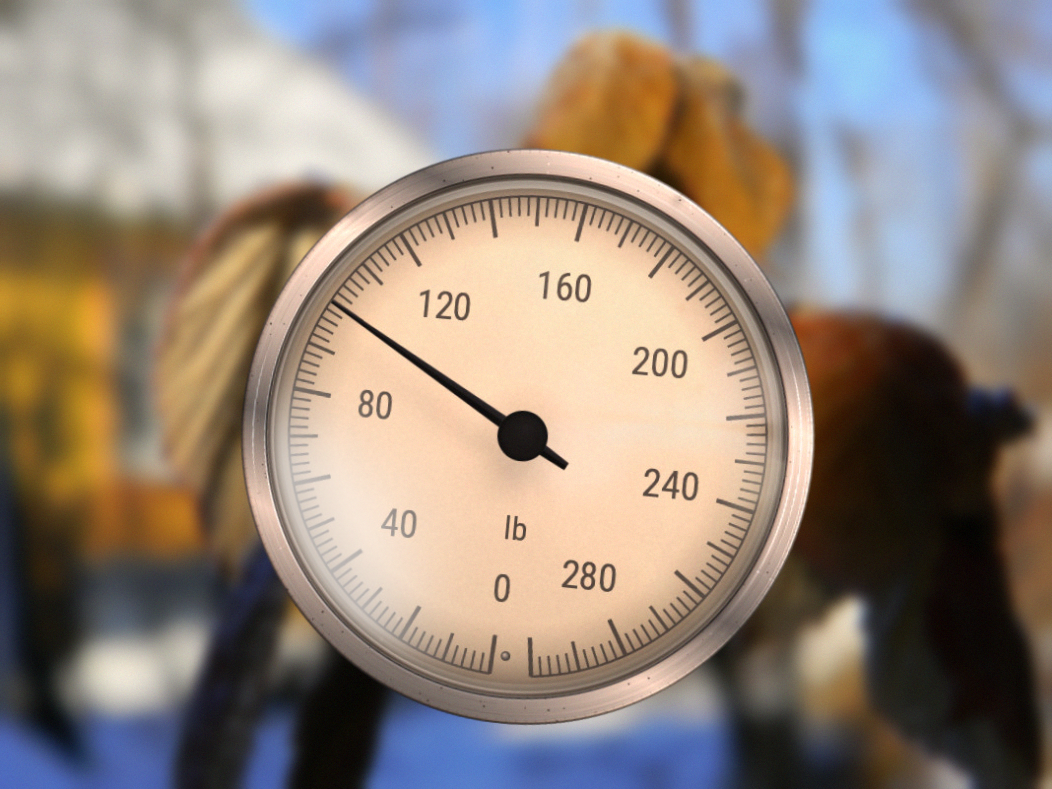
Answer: lb 100
